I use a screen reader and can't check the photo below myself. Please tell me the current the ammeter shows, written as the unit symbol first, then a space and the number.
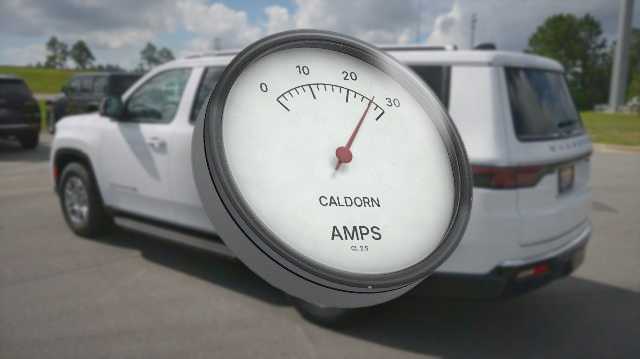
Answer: A 26
